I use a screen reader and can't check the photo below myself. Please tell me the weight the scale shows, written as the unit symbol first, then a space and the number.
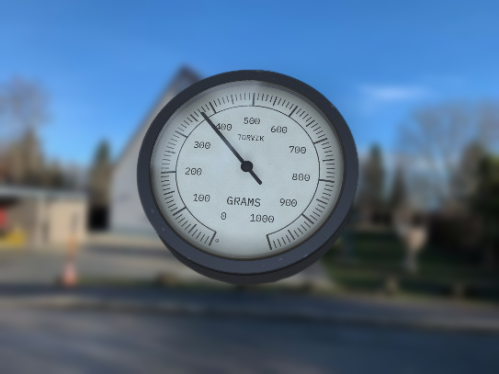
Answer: g 370
